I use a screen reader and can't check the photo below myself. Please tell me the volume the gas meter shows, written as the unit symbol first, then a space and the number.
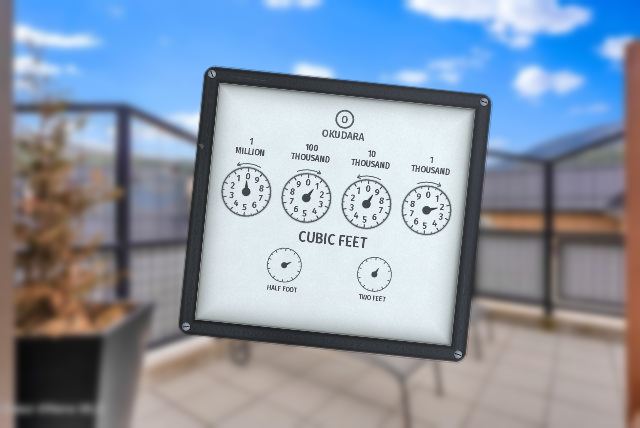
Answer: ft³ 9200
